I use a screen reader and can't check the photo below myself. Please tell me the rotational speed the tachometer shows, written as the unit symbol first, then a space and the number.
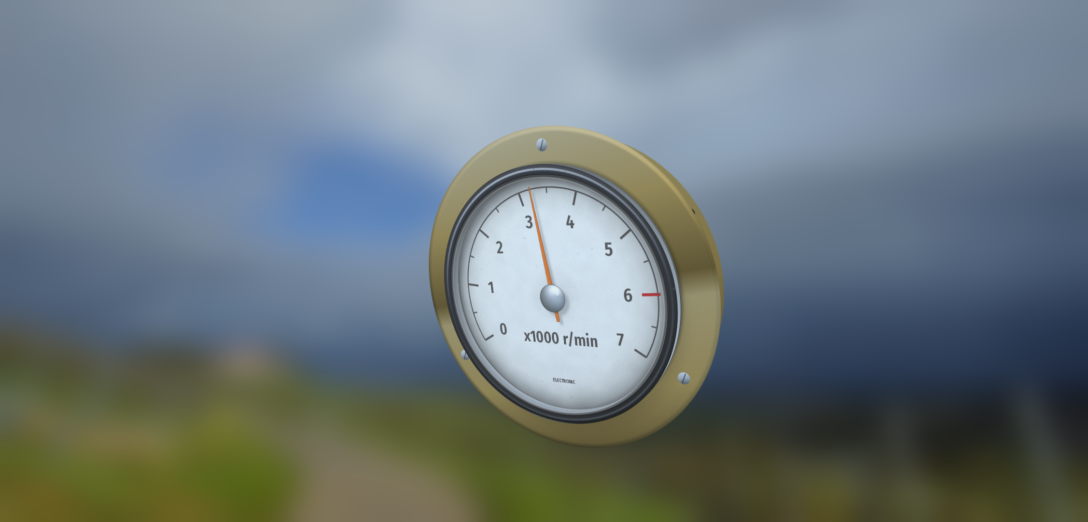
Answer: rpm 3250
